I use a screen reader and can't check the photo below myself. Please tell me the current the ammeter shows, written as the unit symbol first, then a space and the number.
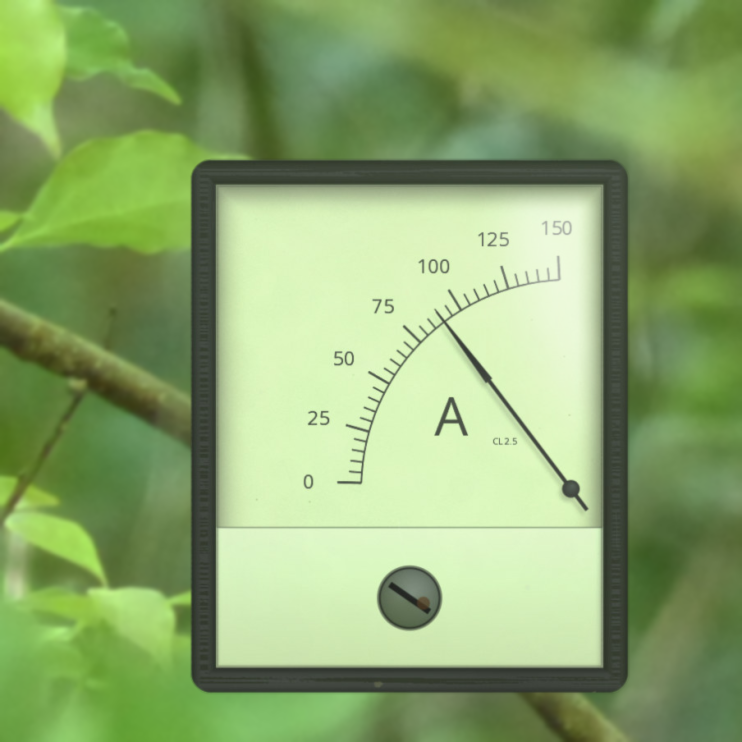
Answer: A 90
